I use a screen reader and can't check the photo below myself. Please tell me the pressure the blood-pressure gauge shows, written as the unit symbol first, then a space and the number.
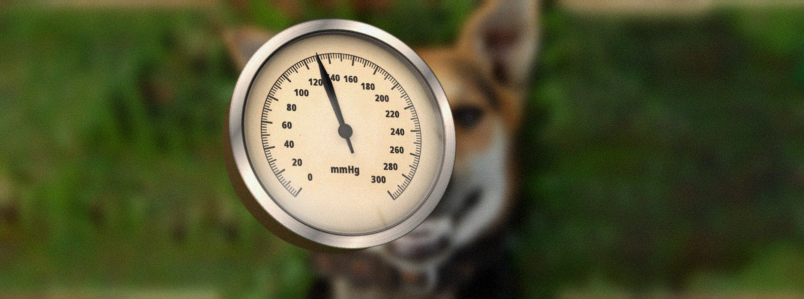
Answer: mmHg 130
